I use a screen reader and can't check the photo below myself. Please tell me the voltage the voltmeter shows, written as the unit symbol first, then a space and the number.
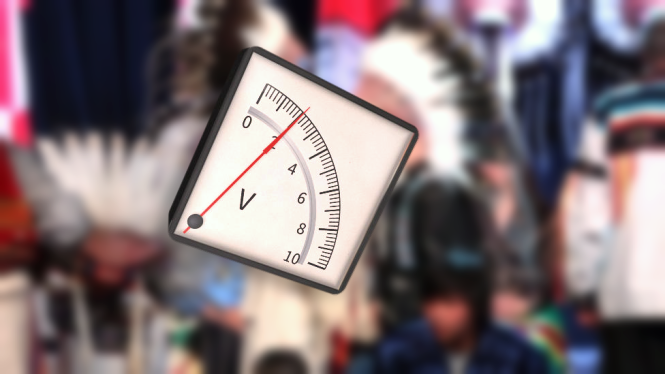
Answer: V 2
